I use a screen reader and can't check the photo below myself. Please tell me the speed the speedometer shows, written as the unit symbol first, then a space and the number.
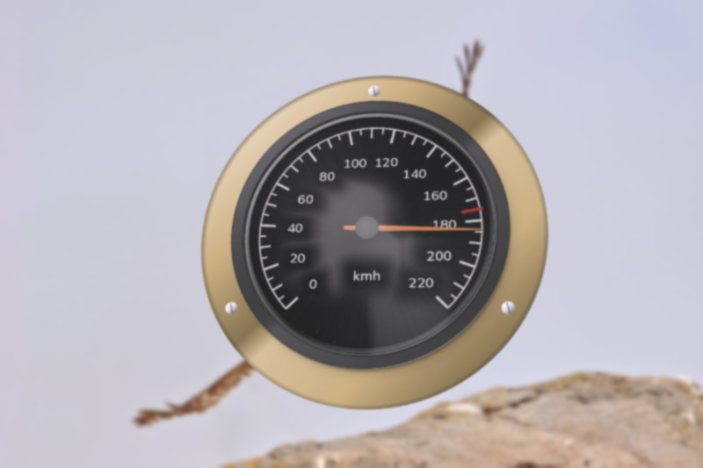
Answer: km/h 185
